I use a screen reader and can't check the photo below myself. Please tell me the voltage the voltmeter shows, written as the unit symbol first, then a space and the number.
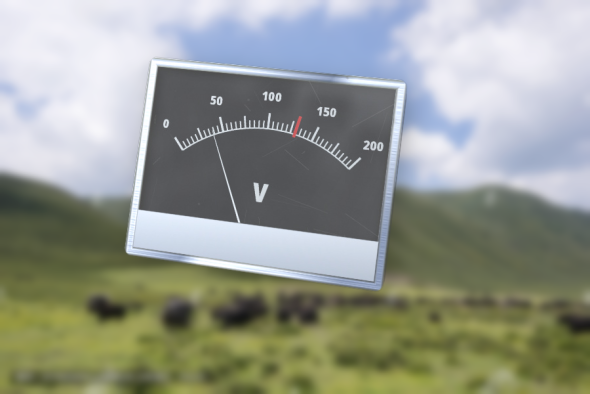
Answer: V 40
